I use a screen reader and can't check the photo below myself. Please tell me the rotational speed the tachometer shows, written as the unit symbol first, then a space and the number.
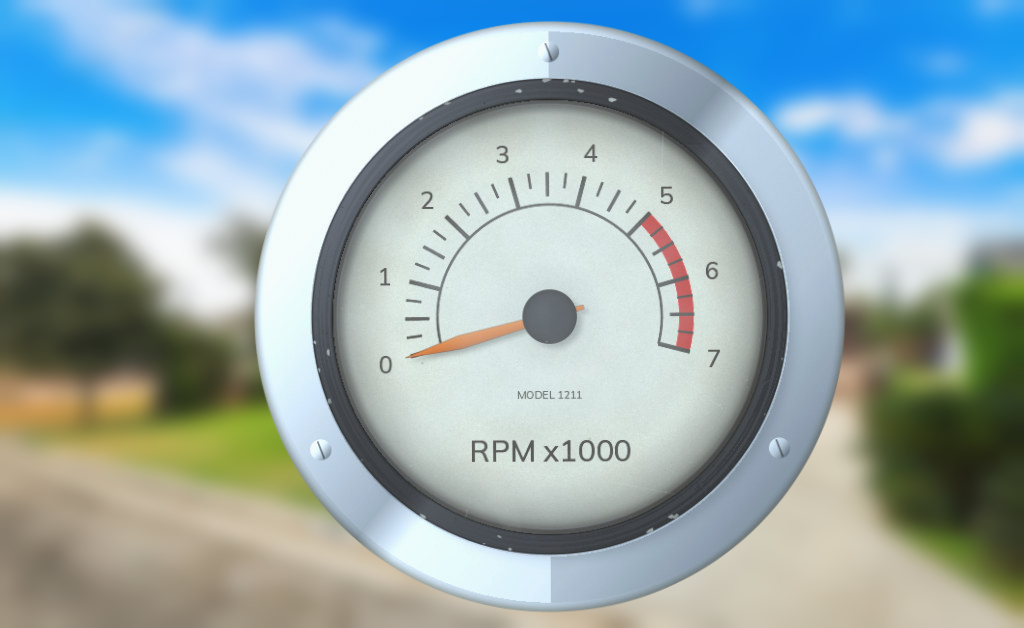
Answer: rpm 0
